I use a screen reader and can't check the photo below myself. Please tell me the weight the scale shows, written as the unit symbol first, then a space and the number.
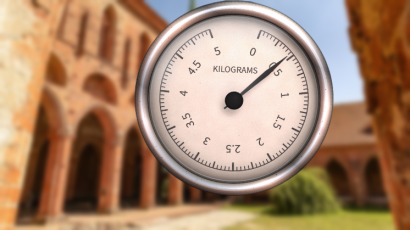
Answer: kg 0.45
